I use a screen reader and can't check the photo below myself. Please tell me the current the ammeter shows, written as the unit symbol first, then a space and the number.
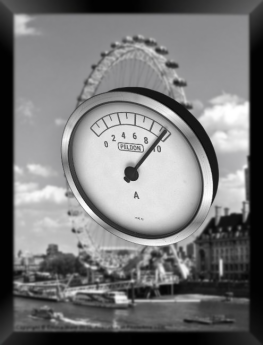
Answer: A 9.5
